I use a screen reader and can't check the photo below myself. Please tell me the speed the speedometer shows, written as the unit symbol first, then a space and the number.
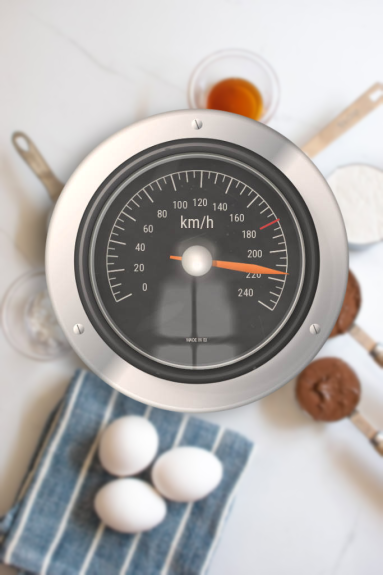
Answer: km/h 215
